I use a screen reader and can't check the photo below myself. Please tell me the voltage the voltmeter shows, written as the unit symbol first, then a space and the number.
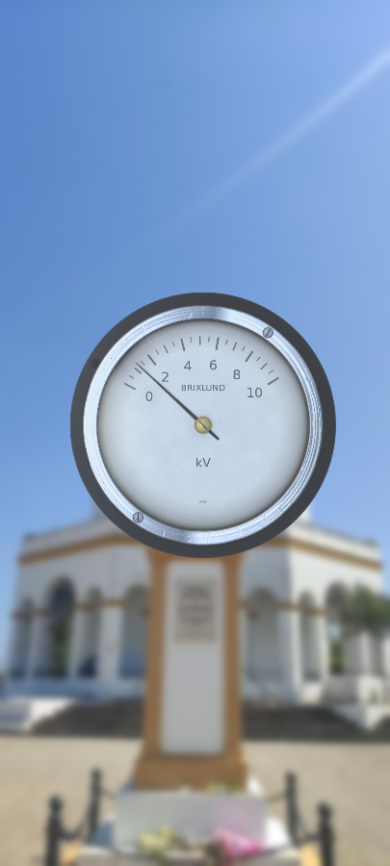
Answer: kV 1.25
